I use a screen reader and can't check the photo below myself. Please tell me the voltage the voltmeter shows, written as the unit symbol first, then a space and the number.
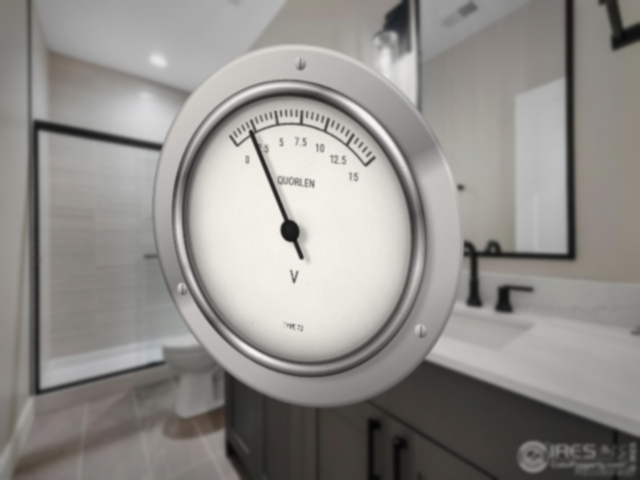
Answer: V 2.5
